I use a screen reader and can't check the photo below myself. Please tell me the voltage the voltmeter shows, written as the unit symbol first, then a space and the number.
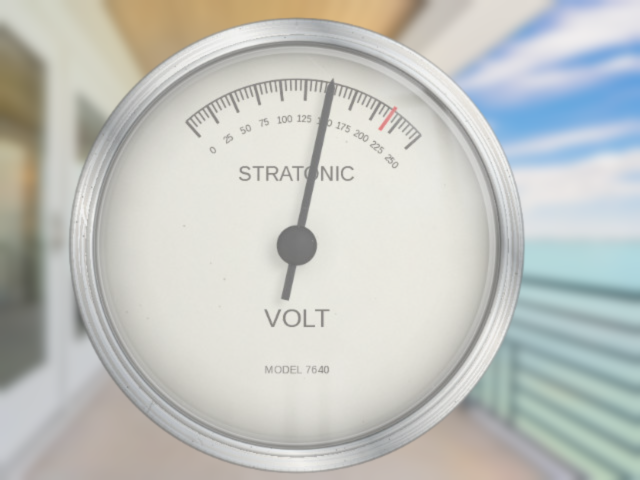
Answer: V 150
